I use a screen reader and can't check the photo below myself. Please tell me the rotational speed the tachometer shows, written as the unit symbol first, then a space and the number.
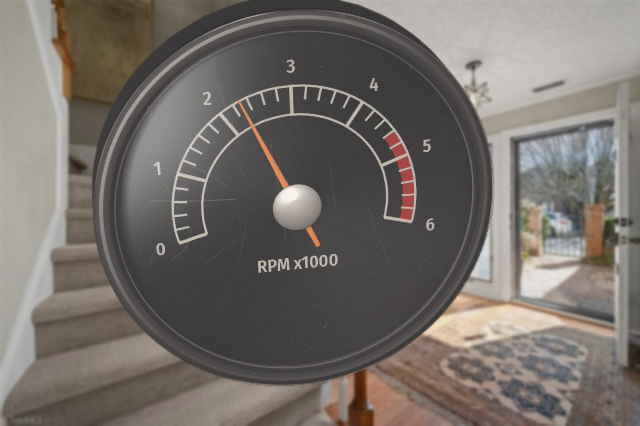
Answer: rpm 2300
